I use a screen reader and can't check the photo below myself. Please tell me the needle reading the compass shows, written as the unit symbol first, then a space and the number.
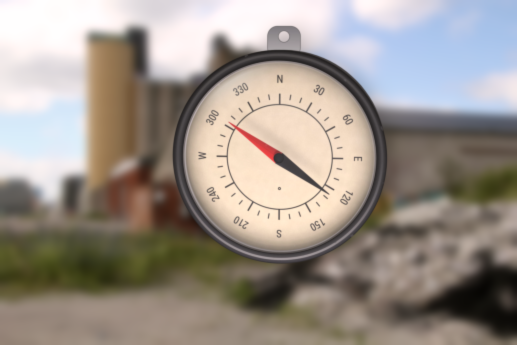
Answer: ° 305
